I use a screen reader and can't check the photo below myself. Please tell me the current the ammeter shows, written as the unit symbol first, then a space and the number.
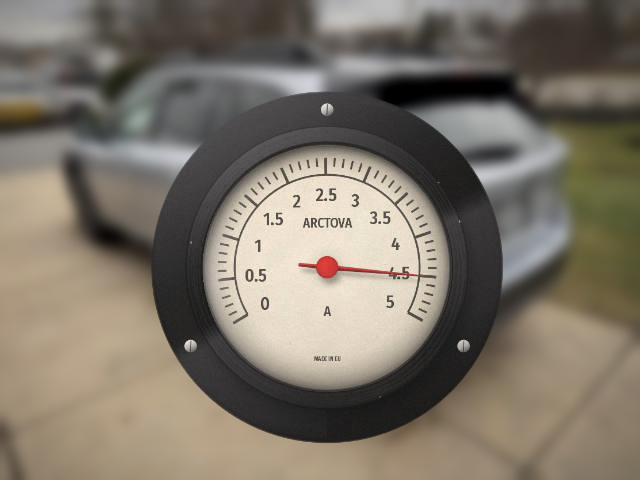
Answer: A 4.5
